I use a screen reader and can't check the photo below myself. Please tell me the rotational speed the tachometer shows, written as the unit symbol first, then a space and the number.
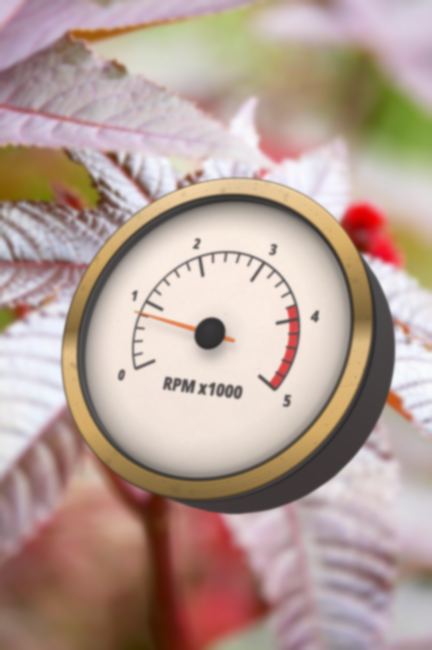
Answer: rpm 800
